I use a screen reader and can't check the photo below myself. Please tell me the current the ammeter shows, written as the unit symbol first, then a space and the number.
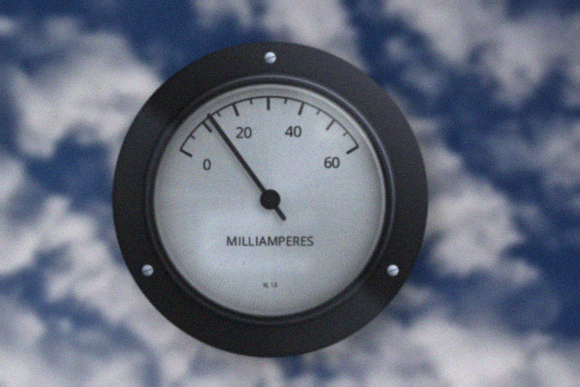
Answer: mA 12.5
